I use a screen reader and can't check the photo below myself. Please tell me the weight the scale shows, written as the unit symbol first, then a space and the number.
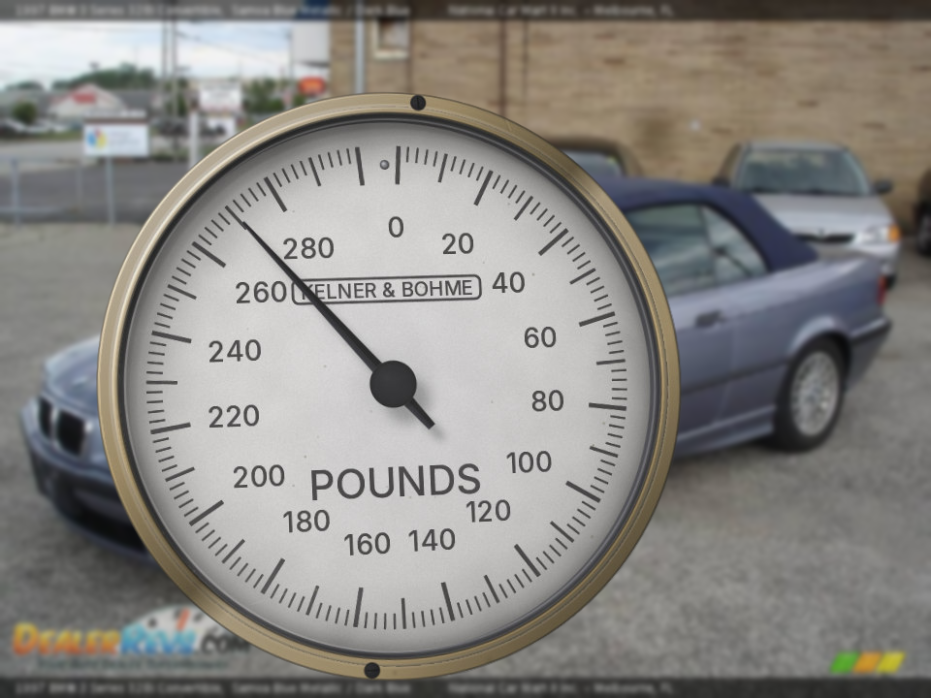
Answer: lb 270
